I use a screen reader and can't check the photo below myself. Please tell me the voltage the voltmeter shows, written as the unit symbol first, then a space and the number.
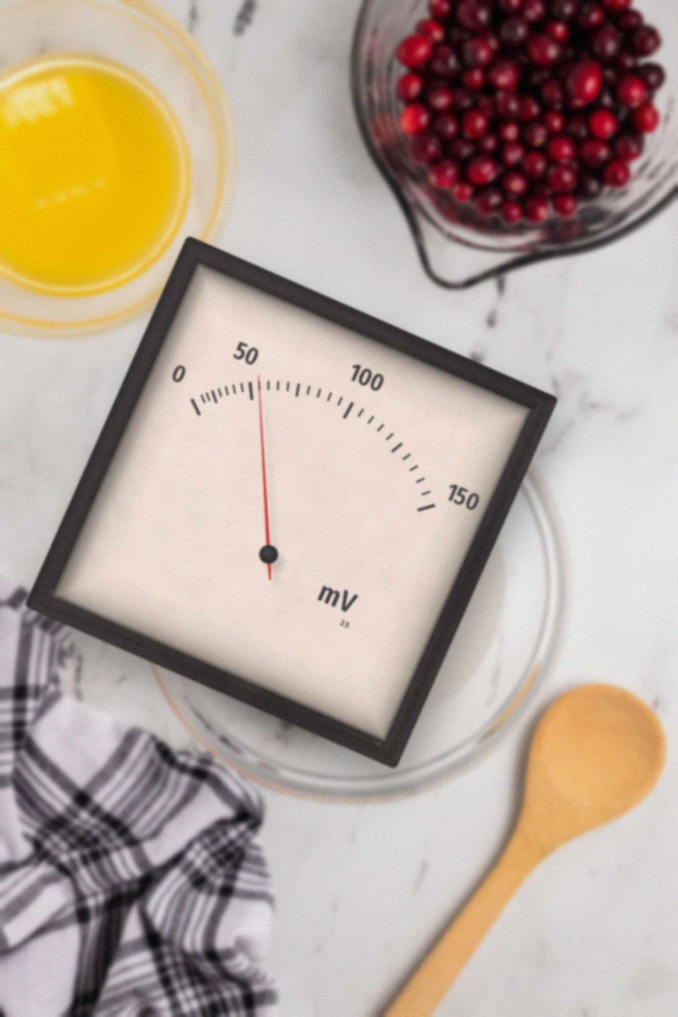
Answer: mV 55
